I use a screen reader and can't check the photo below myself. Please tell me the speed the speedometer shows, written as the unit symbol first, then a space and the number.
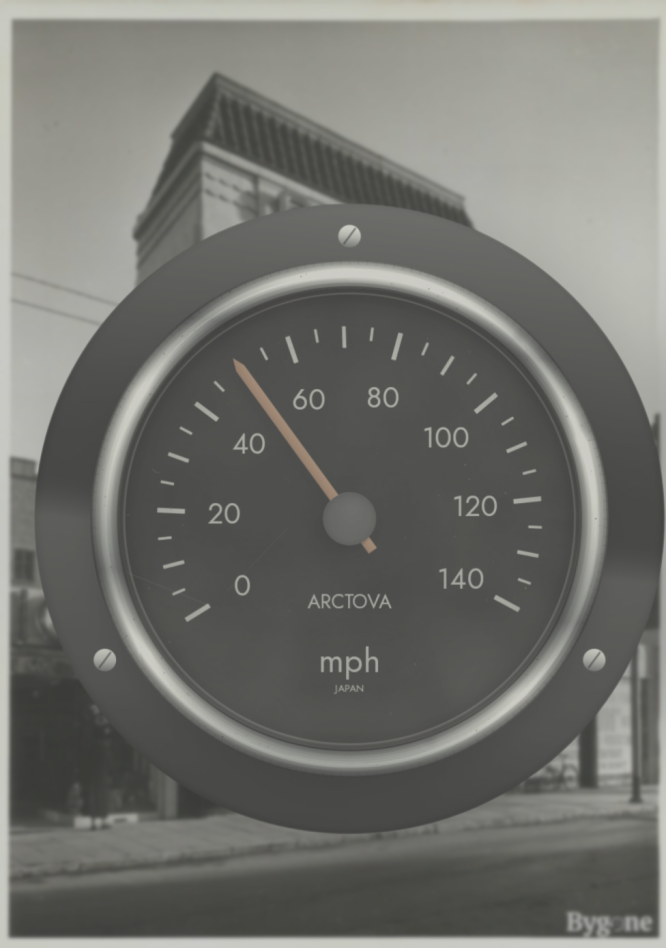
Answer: mph 50
